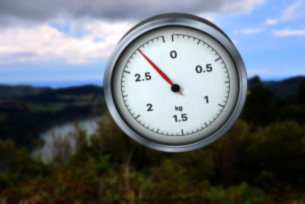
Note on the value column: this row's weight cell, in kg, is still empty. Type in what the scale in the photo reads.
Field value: 2.75 kg
